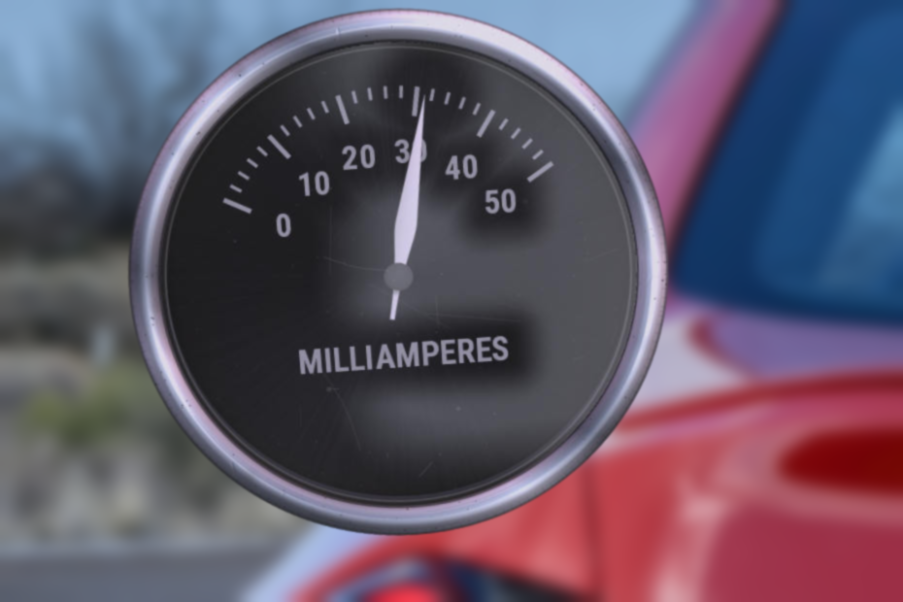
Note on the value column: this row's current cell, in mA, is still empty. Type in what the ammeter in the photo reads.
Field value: 31 mA
